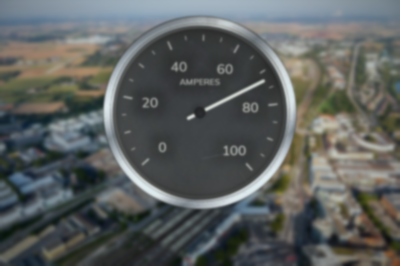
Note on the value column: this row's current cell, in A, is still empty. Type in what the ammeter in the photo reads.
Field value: 72.5 A
